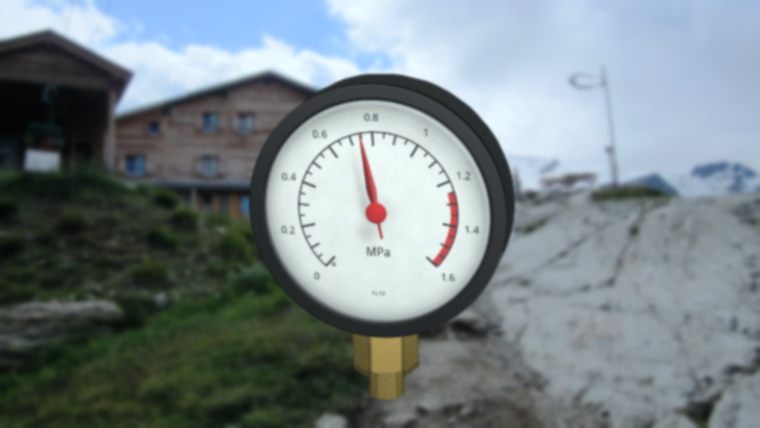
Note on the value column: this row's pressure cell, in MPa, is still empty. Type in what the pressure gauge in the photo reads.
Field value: 0.75 MPa
